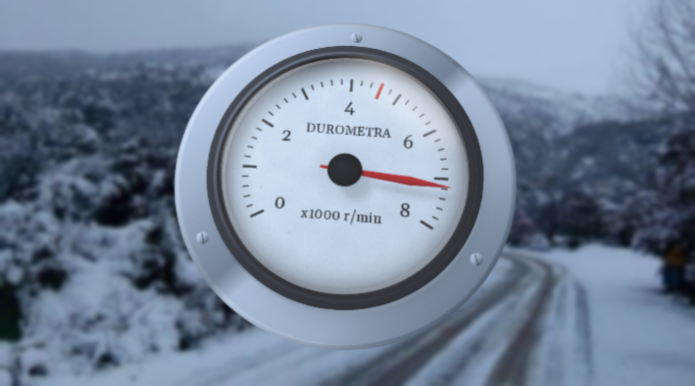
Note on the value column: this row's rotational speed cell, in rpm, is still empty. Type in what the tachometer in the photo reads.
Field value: 7200 rpm
